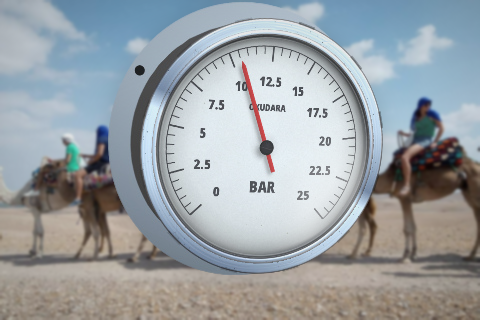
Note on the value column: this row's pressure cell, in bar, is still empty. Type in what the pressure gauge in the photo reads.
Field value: 10.5 bar
